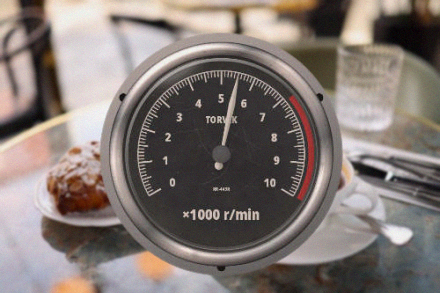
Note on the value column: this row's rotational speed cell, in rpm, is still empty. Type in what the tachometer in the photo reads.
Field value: 5500 rpm
